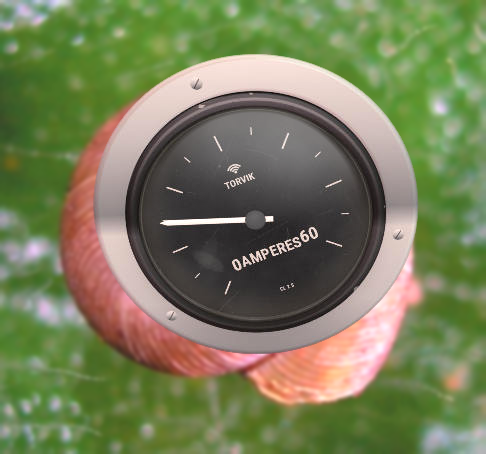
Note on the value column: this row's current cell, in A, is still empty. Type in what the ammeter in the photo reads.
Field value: 15 A
